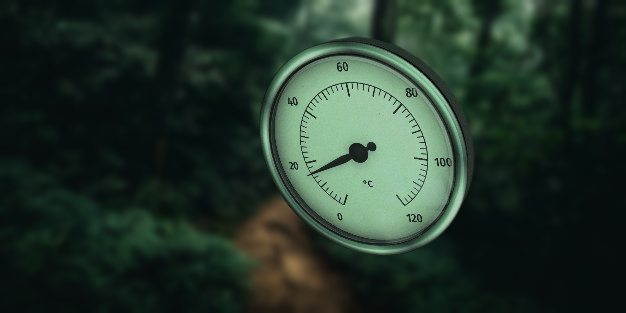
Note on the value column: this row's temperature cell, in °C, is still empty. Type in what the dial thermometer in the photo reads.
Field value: 16 °C
